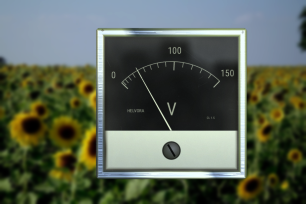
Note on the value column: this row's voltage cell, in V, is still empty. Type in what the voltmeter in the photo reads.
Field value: 50 V
